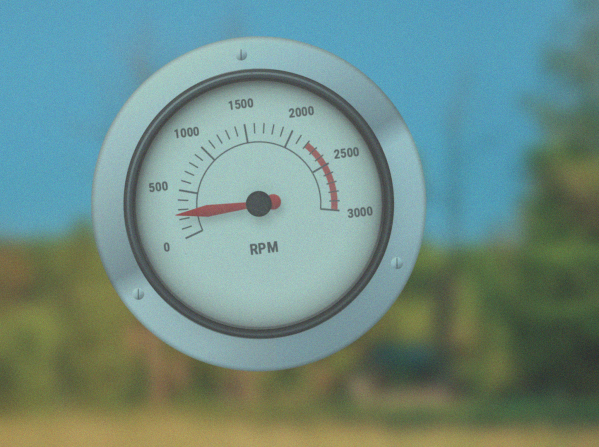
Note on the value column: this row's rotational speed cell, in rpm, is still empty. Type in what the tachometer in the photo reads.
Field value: 250 rpm
